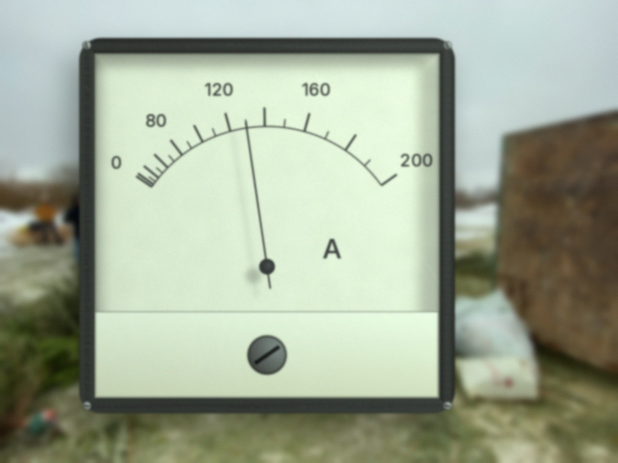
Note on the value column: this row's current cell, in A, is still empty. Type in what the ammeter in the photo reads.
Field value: 130 A
